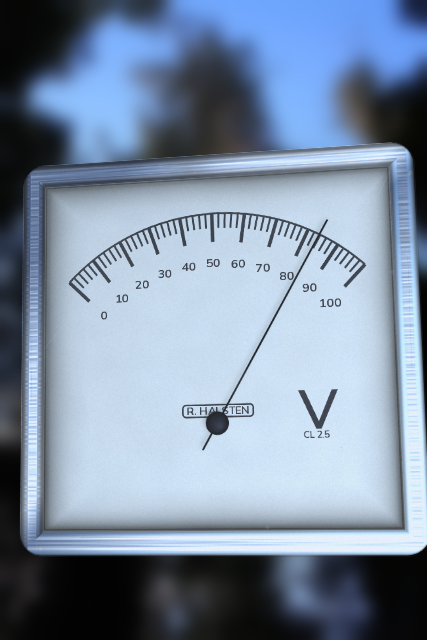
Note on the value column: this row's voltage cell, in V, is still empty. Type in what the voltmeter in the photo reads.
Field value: 84 V
